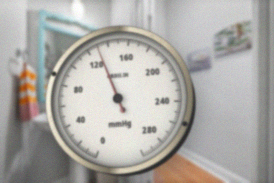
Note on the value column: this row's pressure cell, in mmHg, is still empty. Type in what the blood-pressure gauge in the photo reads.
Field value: 130 mmHg
